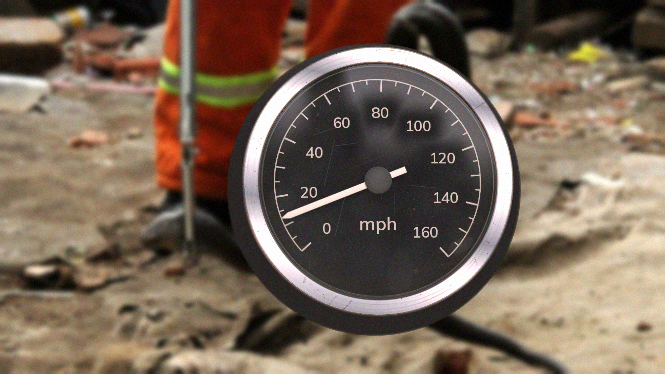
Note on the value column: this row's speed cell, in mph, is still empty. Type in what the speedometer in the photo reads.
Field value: 12.5 mph
